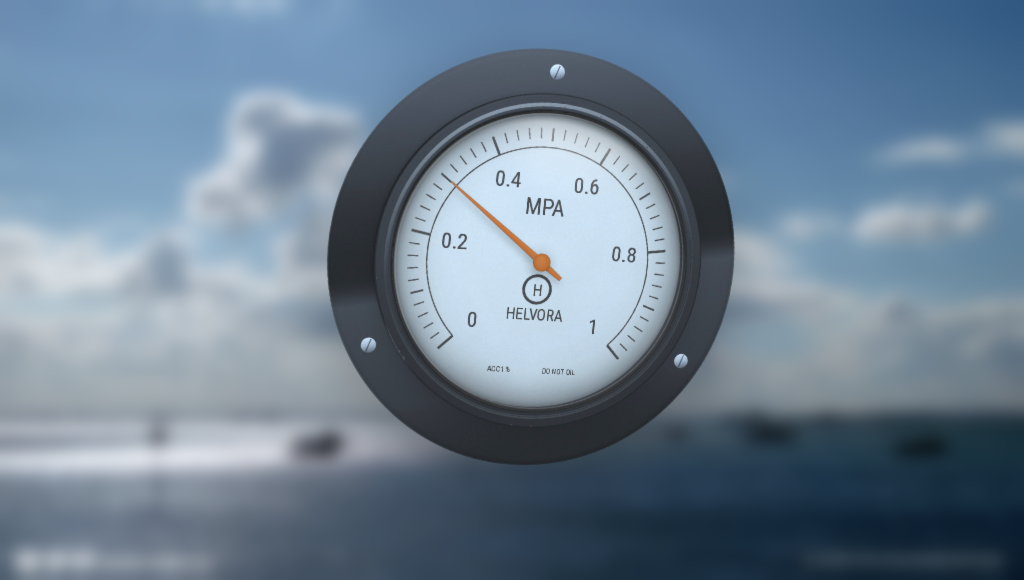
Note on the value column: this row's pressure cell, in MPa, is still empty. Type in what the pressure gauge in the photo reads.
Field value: 0.3 MPa
